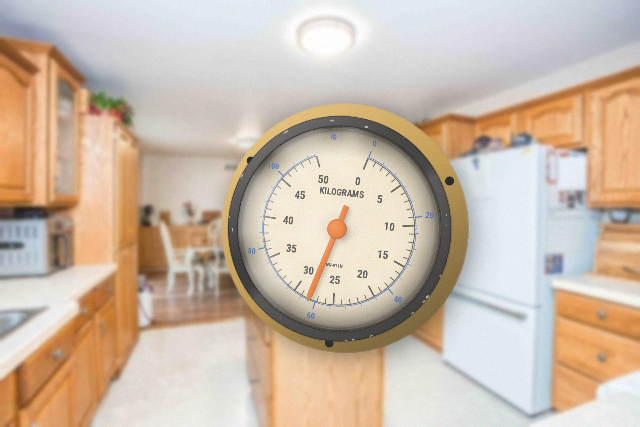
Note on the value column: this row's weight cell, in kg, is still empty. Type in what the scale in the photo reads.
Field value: 28 kg
